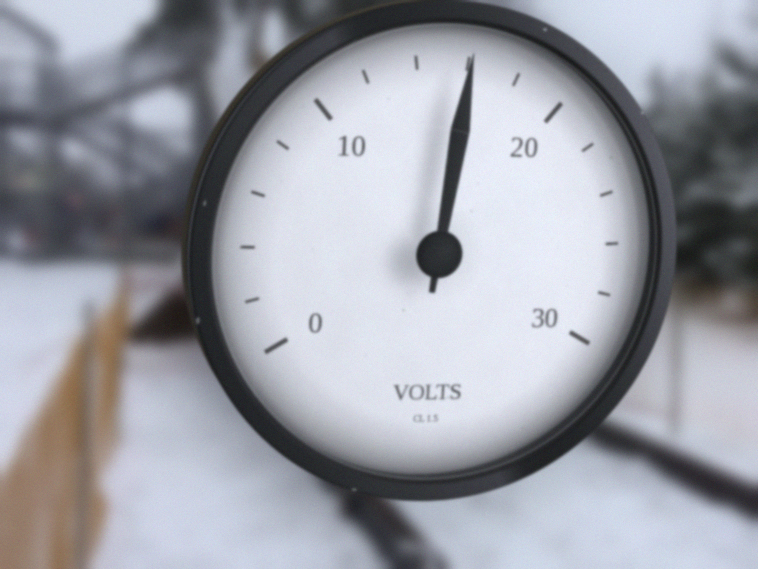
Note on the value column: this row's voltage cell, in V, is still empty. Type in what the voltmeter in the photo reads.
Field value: 16 V
